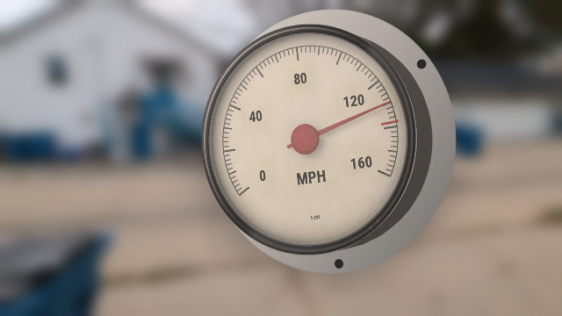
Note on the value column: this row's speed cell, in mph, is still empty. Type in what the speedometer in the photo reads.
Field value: 130 mph
